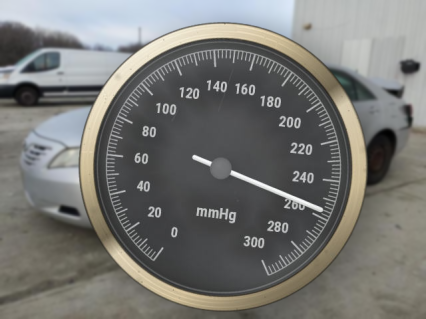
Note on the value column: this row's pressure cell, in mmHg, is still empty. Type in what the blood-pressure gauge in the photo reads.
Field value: 256 mmHg
